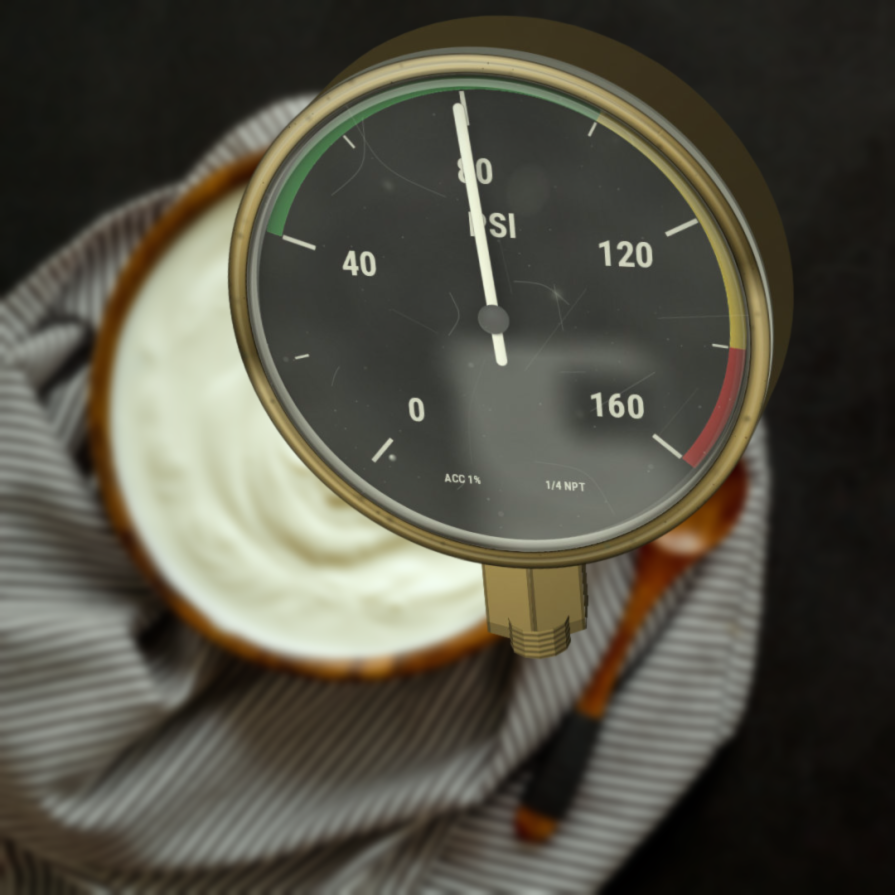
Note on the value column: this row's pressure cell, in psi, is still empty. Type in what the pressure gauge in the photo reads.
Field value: 80 psi
